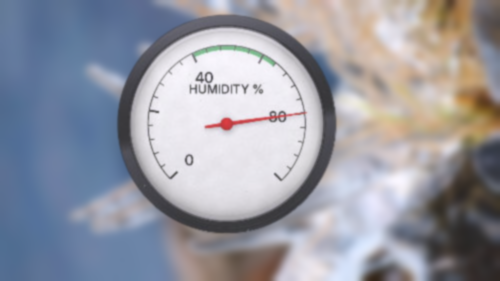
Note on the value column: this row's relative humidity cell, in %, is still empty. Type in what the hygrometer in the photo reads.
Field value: 80 %
